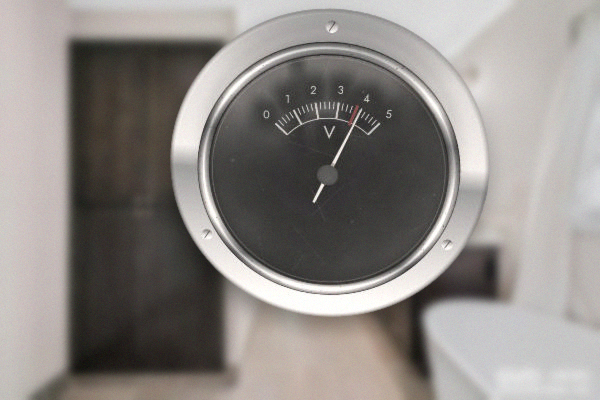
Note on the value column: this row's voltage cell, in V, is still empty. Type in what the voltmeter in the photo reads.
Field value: 4 V
